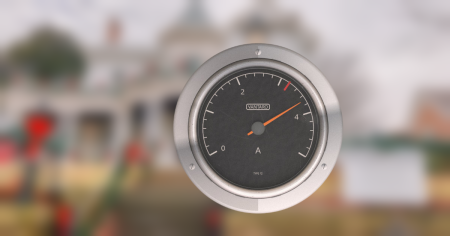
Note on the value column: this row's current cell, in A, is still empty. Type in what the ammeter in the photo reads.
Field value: 3.7 A
